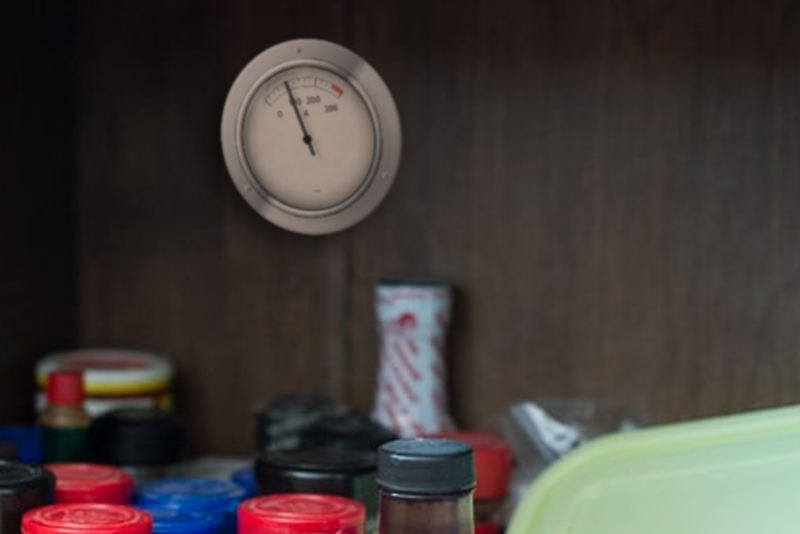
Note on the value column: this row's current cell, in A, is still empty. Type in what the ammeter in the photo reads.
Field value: 100 A
